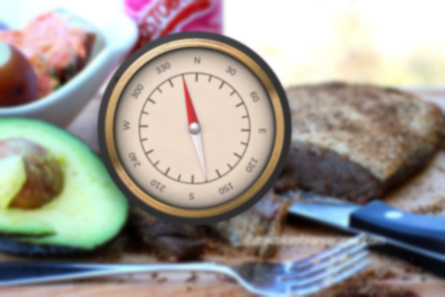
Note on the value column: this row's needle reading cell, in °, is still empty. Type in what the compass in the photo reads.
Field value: 345 °
